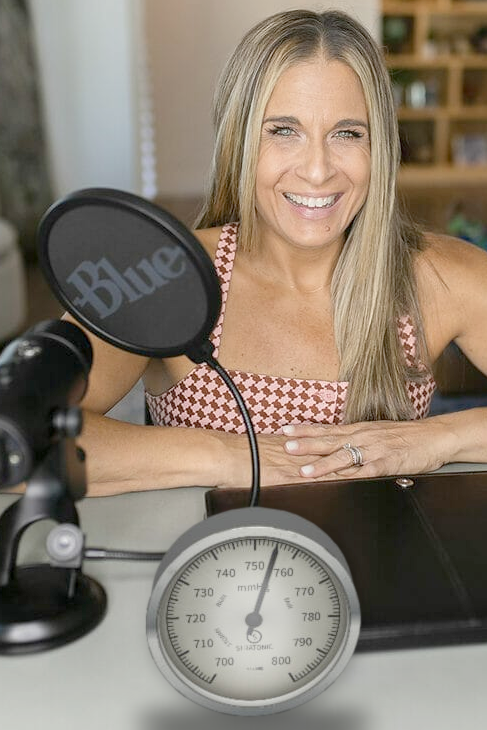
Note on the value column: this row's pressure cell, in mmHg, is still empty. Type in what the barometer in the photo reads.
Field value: 755 mmHg
